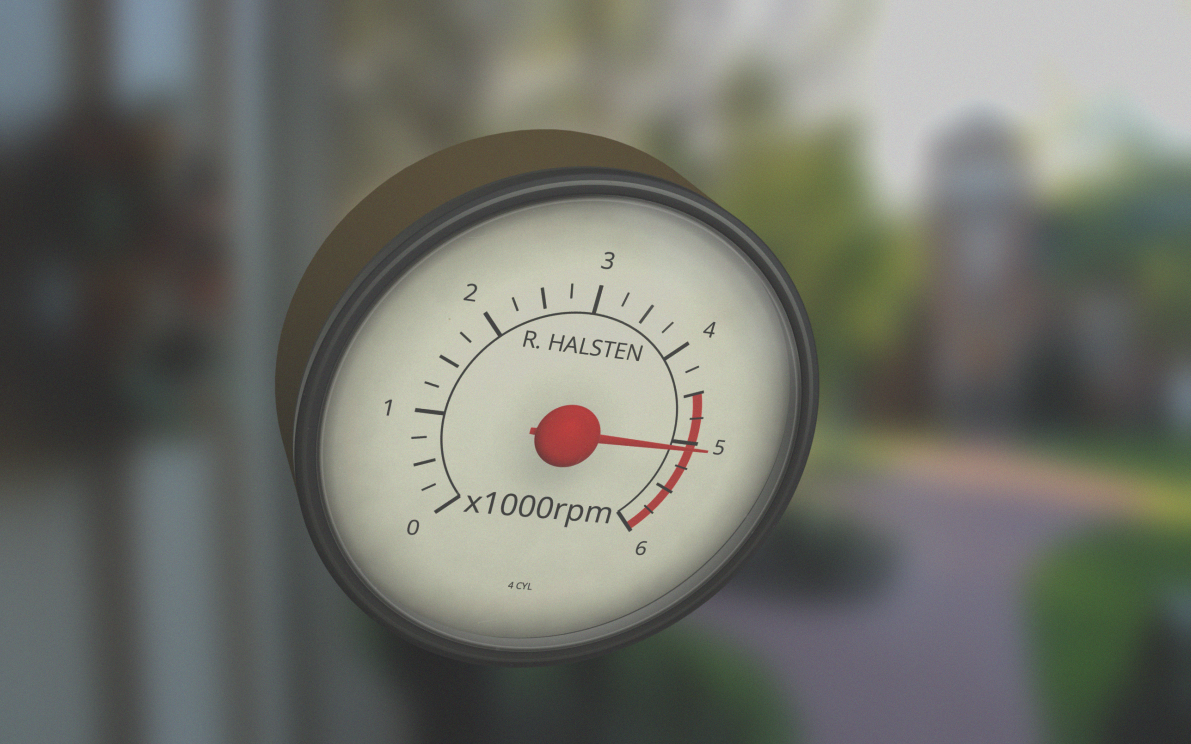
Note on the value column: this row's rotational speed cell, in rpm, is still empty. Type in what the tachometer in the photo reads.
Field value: 5000 rpm
